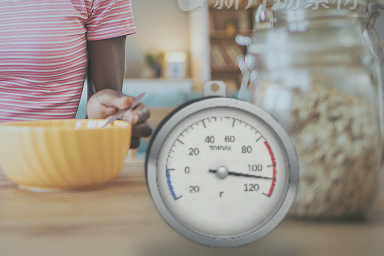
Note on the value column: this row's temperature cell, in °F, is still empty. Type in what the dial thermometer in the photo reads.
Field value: 108 °F
